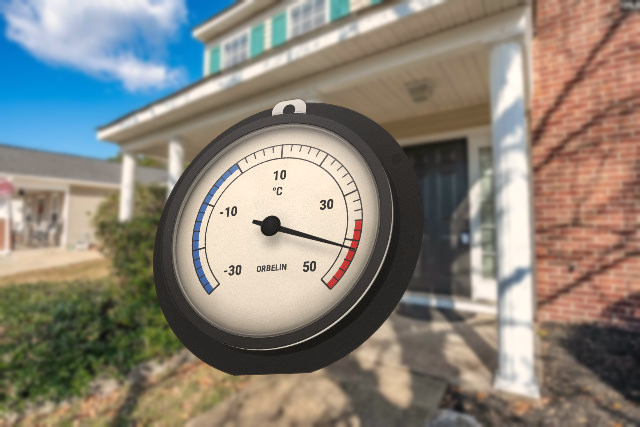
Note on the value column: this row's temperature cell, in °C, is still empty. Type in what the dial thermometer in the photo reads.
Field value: 42 °C
